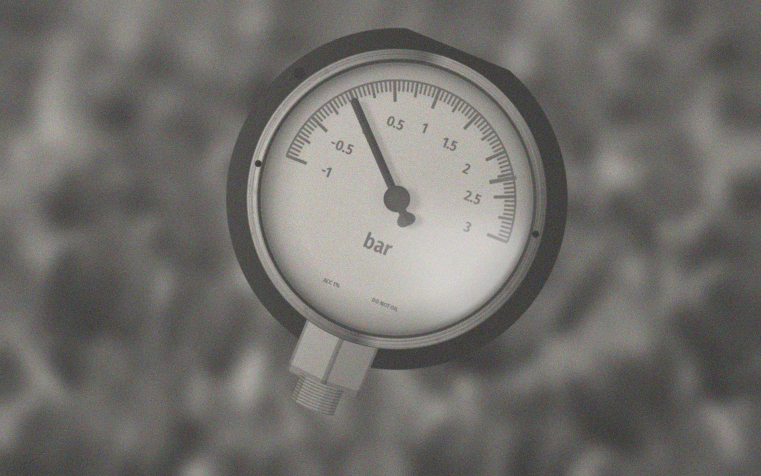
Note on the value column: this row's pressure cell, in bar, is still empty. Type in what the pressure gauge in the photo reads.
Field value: 0 bar
